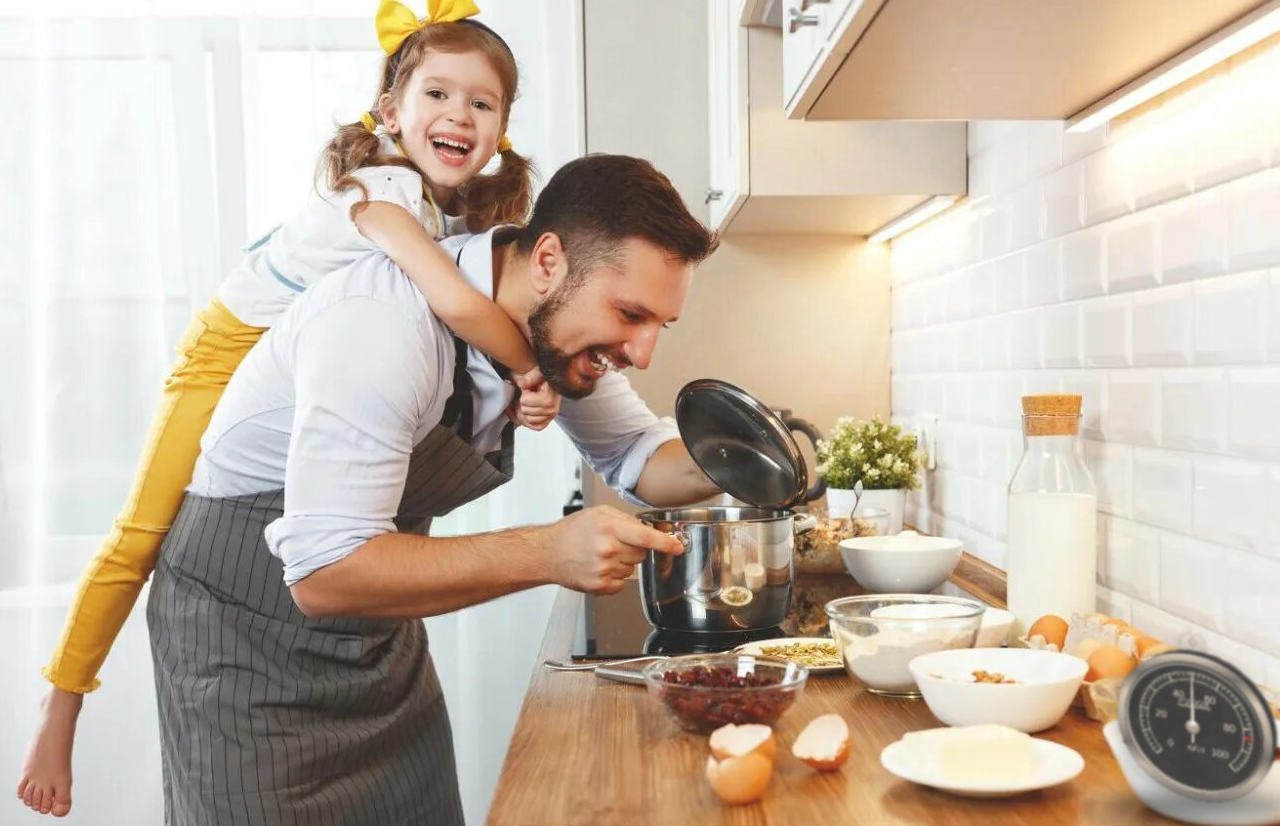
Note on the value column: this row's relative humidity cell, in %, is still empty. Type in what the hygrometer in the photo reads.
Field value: 50 %
